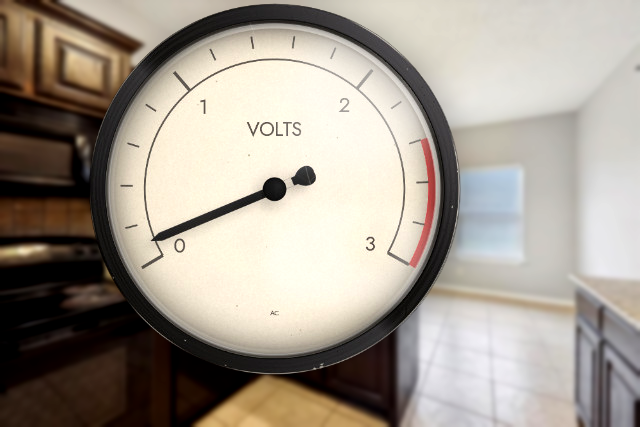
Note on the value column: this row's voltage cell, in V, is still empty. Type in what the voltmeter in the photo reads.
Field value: 0.1 V
